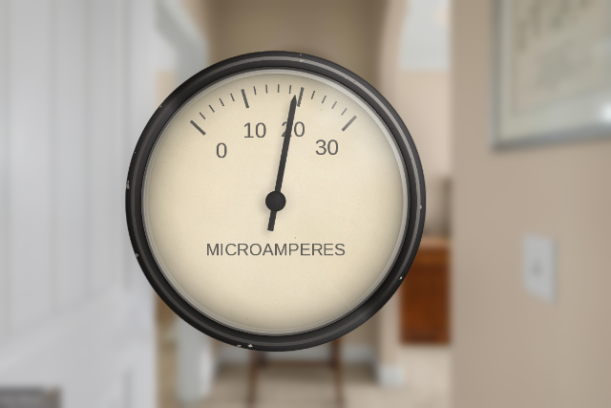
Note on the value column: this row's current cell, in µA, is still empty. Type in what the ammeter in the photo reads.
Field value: 19 µA
